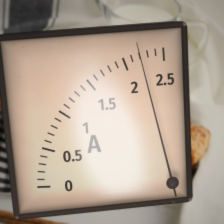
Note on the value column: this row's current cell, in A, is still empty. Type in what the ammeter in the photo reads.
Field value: 2.2 A
